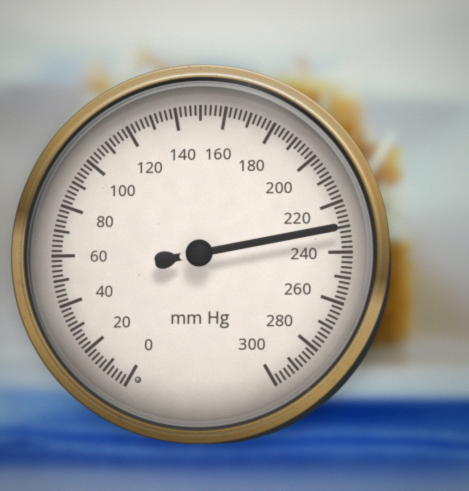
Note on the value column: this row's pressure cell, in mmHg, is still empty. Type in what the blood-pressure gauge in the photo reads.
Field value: 230 mmHg
